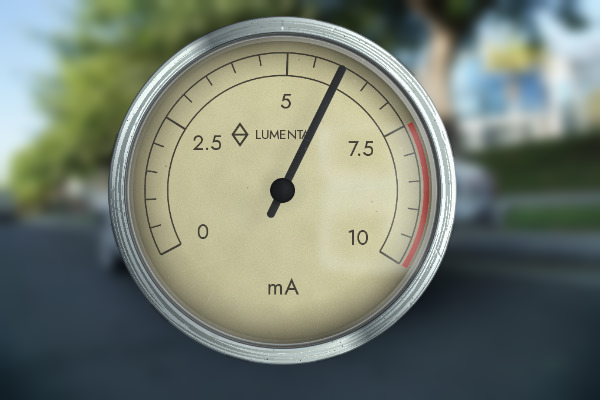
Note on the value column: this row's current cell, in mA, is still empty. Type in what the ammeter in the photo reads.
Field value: 6 mA
